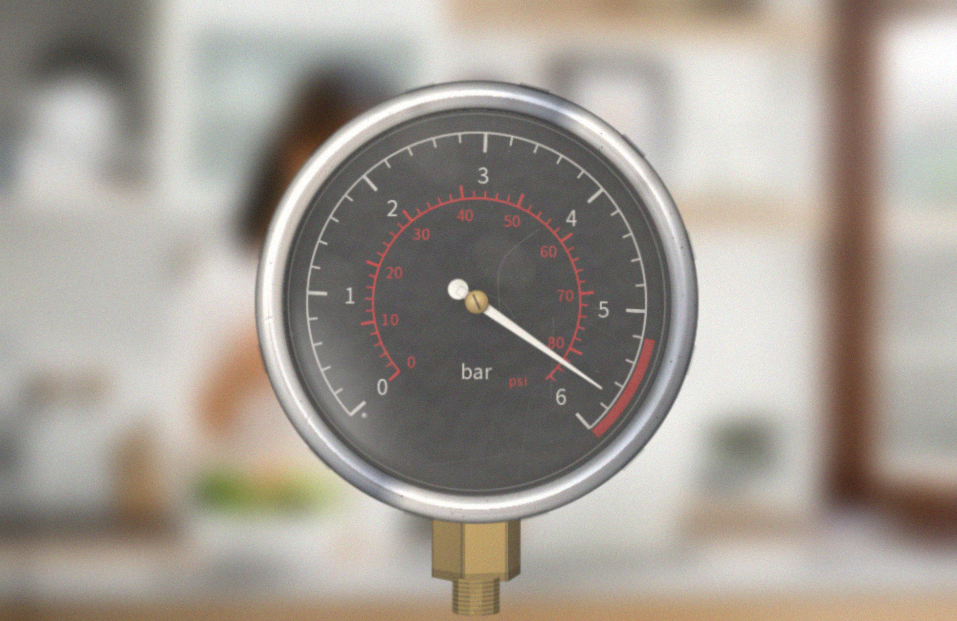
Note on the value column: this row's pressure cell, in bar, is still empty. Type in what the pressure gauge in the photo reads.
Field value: 5.7 bar
